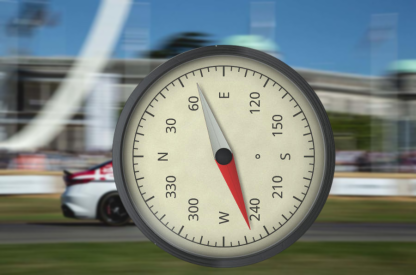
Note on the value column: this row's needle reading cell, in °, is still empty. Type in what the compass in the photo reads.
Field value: 250 °
